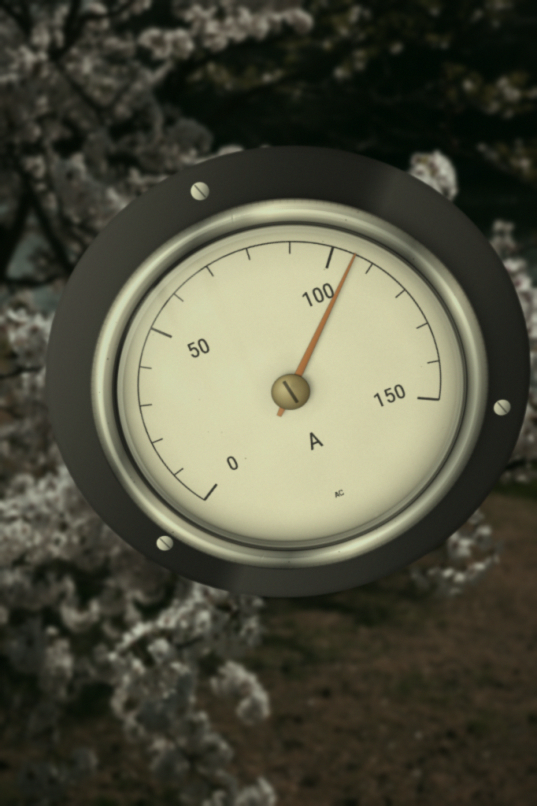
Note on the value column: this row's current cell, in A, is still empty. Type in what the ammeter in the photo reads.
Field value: 105 A
